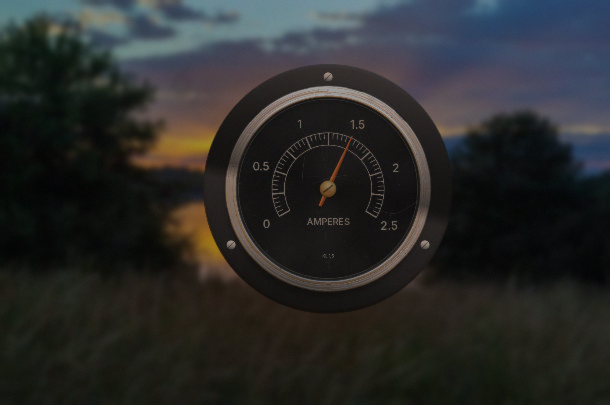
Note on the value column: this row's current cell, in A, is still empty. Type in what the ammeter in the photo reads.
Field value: 1.5 A
